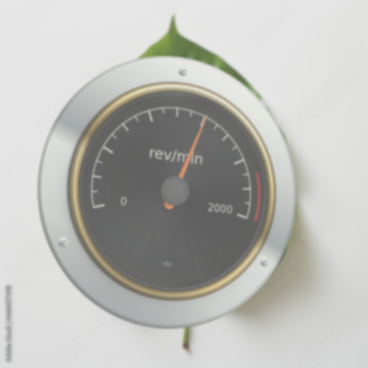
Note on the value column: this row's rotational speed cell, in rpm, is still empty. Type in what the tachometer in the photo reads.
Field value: 1200 rpm
